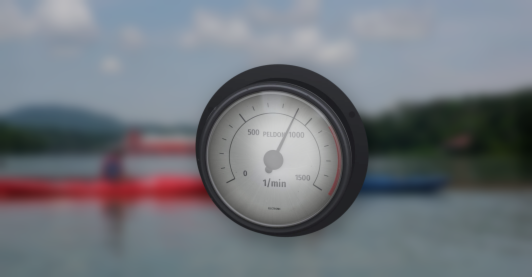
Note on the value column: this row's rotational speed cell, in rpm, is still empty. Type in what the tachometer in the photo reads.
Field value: 900 rpm
